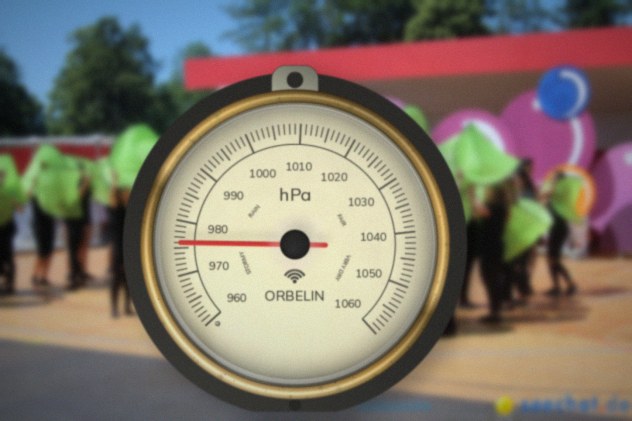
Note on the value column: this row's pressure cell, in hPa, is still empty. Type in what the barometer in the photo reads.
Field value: 976 hPa
